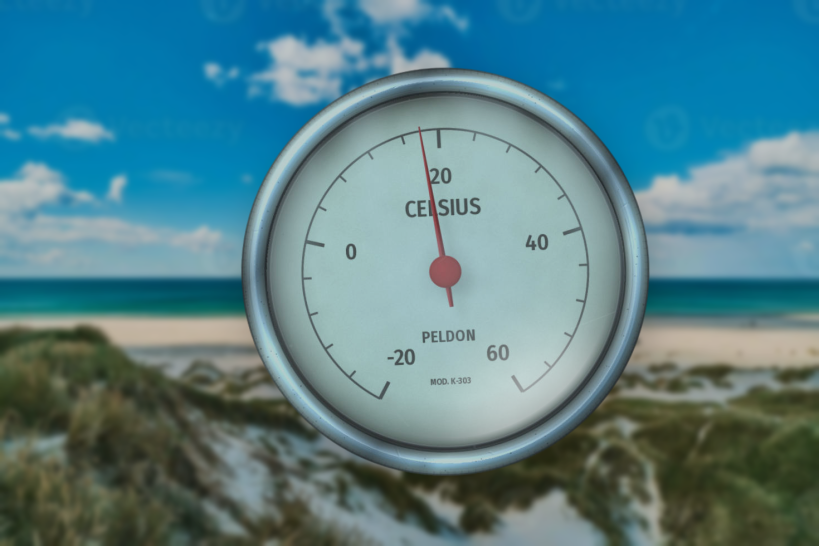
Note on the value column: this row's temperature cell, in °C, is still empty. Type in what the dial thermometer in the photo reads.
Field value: 18 °C
